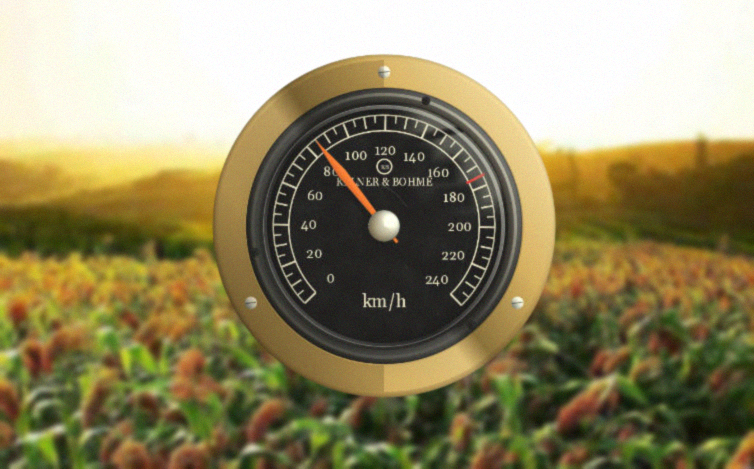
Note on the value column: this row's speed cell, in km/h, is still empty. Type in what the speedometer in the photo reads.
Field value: 85 km/h
